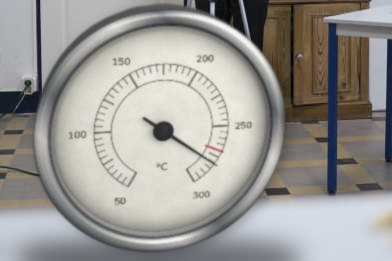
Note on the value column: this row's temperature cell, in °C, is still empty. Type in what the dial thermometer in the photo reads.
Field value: 280 °C
